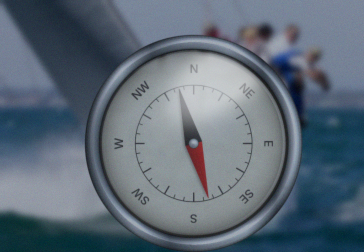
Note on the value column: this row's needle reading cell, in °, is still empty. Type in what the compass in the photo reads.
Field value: 165 °
